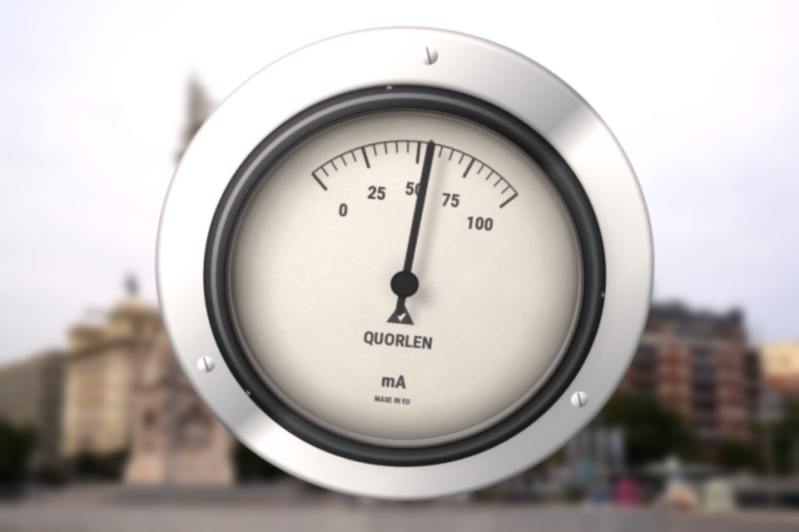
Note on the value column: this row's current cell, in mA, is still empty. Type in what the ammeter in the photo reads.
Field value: 55 mA
